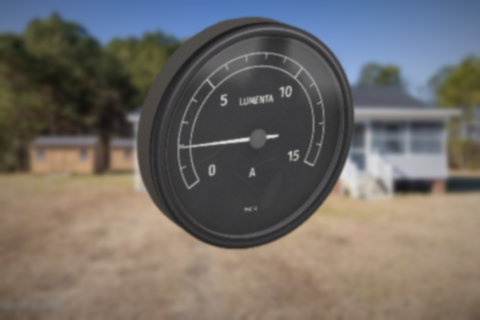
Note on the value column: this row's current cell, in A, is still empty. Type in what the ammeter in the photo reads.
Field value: 2 A
